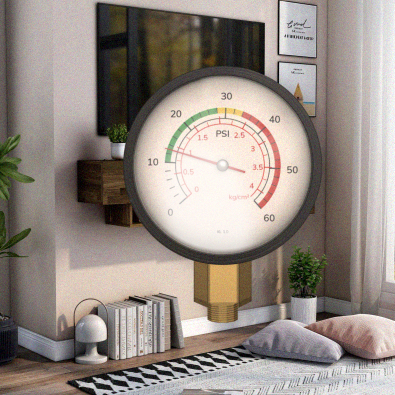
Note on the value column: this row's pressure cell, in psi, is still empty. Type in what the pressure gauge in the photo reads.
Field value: 13 psi
